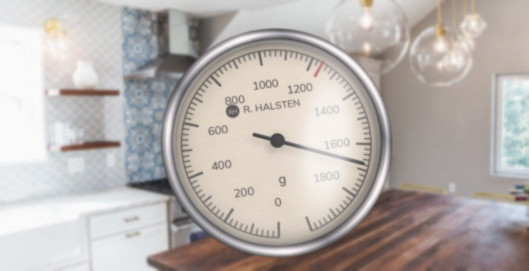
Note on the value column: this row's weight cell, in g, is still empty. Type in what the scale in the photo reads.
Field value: 1680 g
